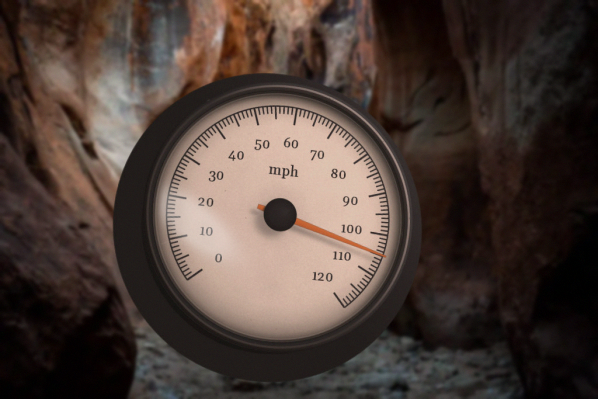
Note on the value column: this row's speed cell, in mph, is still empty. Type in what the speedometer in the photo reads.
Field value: 105 mph
